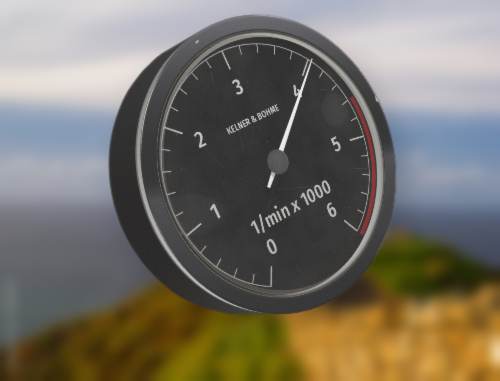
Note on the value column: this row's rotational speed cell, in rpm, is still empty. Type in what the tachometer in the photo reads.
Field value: 4000 rpm
